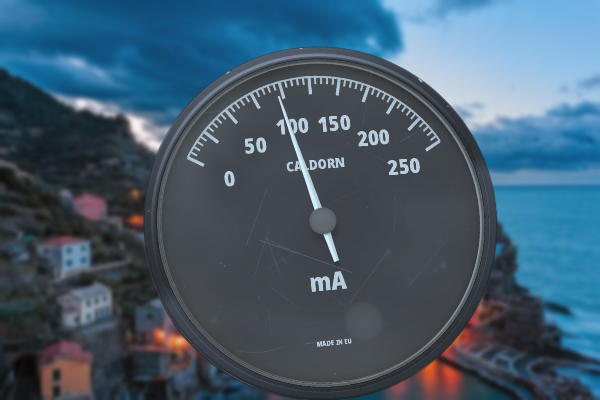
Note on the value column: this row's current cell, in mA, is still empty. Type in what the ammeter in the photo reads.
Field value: 95 mA
